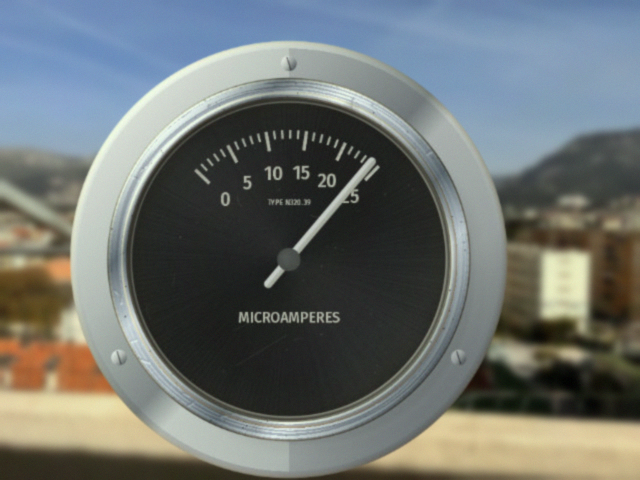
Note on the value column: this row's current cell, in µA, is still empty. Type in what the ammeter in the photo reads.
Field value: 24 µA
